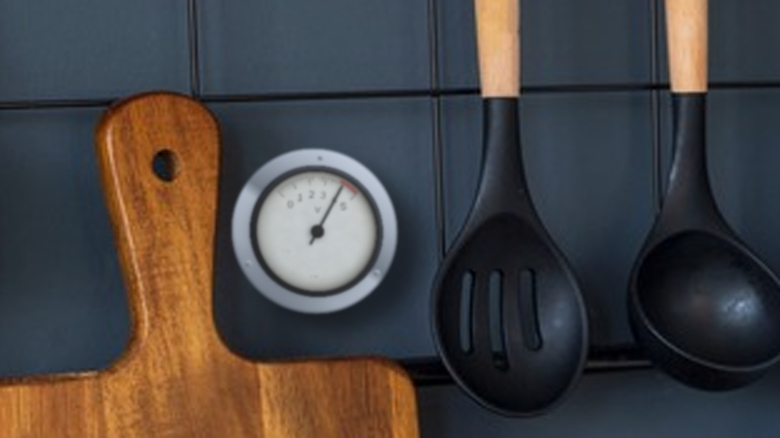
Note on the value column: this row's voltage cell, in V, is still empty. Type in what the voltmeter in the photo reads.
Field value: 4 V
